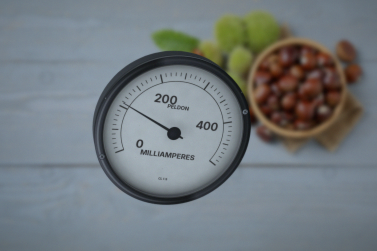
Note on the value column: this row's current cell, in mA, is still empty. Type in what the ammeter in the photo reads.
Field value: 110 mA
